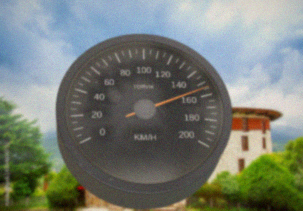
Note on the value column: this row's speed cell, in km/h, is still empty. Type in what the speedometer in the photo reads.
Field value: 155 km/h
